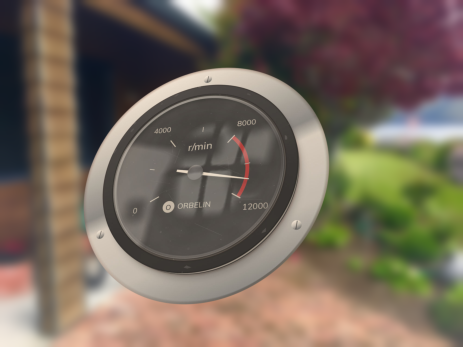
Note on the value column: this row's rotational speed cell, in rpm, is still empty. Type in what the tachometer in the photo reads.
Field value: 11000 rpm
